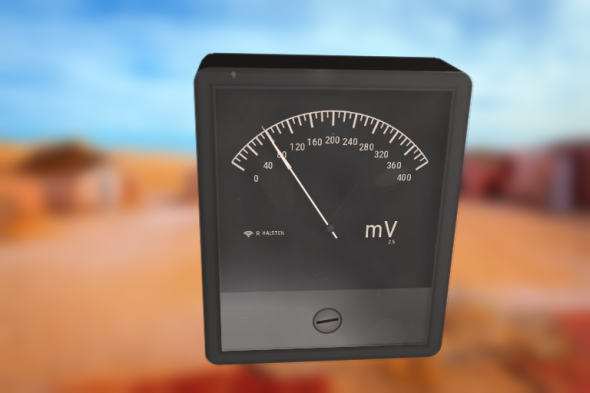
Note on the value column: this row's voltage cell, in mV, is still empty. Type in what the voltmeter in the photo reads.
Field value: 80 mV
